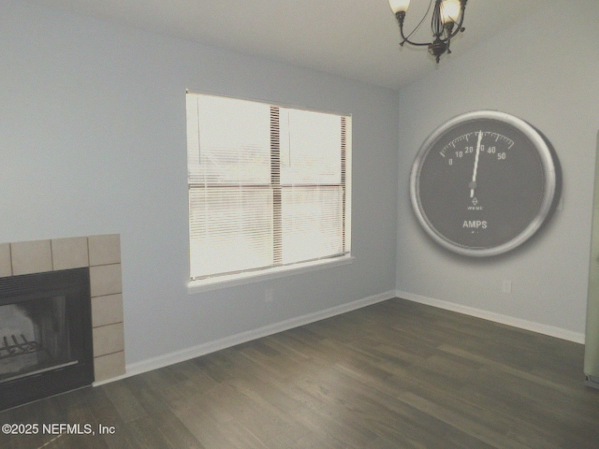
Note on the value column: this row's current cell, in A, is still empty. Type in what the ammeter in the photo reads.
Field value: 30 A
